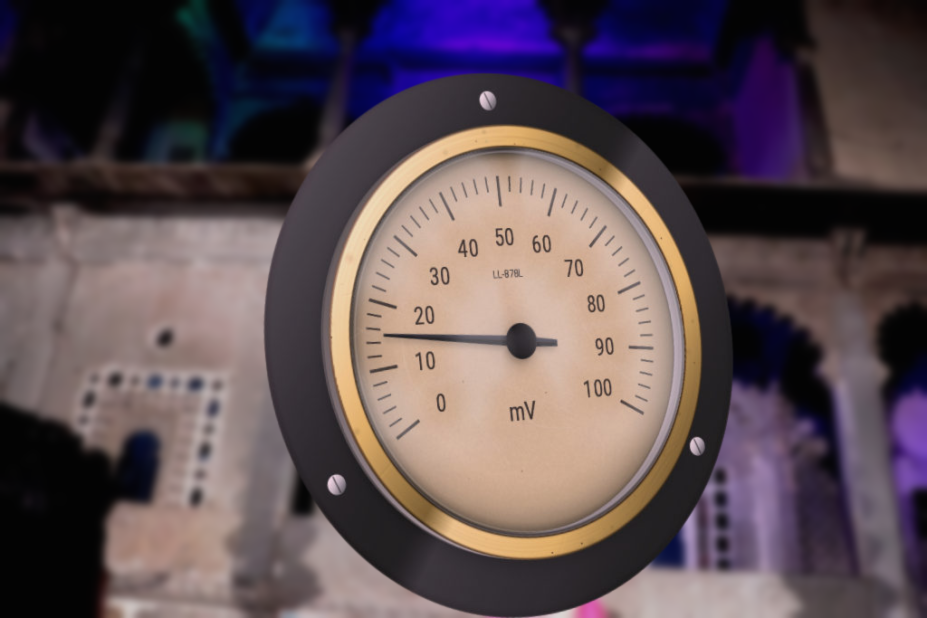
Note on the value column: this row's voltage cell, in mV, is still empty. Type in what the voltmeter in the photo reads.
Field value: 15 mV
